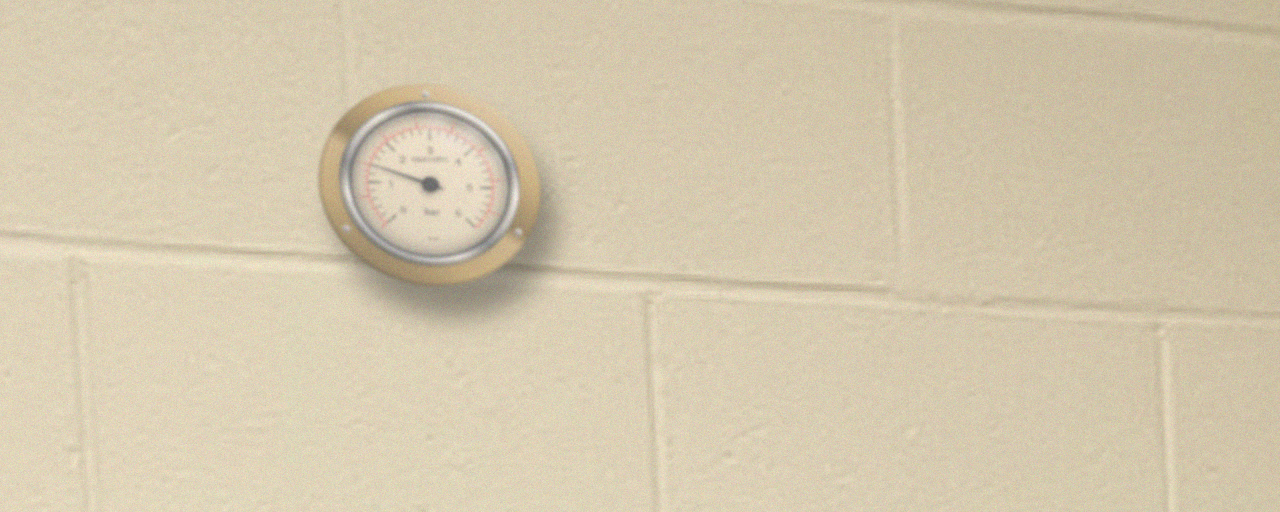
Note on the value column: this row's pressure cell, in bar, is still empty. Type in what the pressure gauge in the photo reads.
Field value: 1.4 bar
